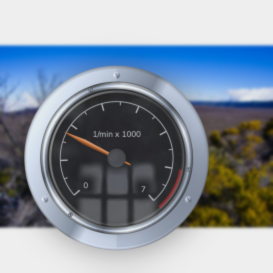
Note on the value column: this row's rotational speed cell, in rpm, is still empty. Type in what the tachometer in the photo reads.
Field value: 1750 rpm
